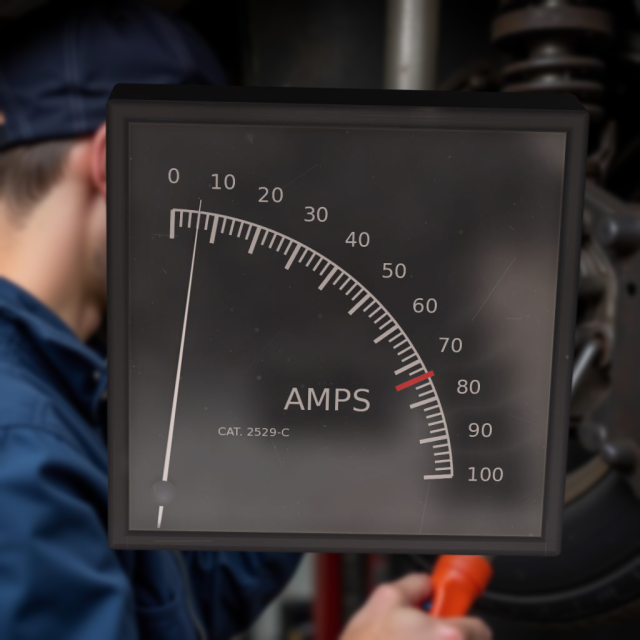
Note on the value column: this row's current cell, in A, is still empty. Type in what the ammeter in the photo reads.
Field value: 6 A
